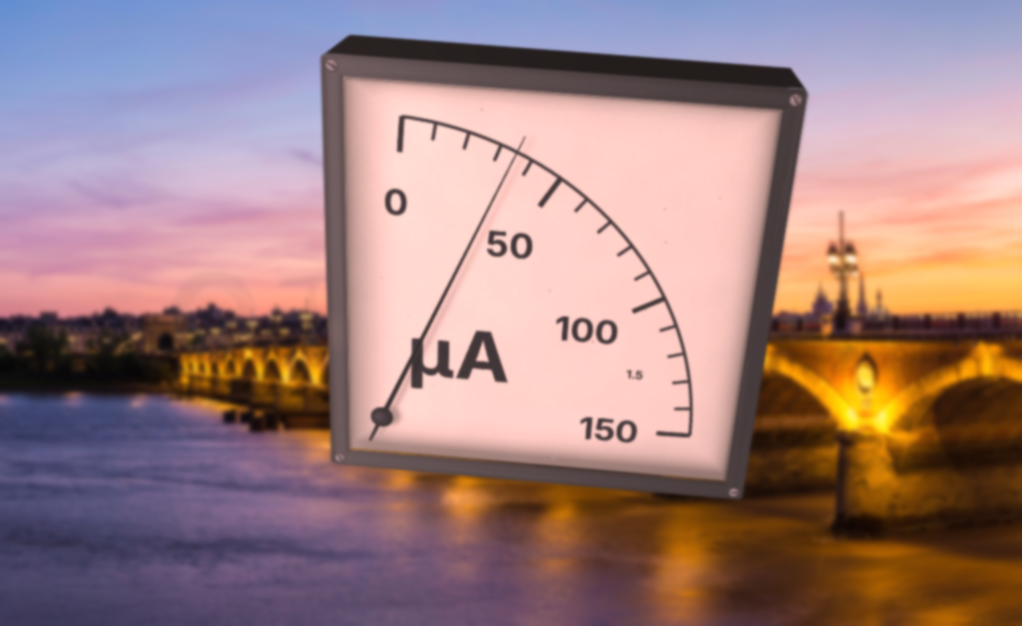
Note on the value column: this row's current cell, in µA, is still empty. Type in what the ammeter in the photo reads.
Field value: 35 µA
